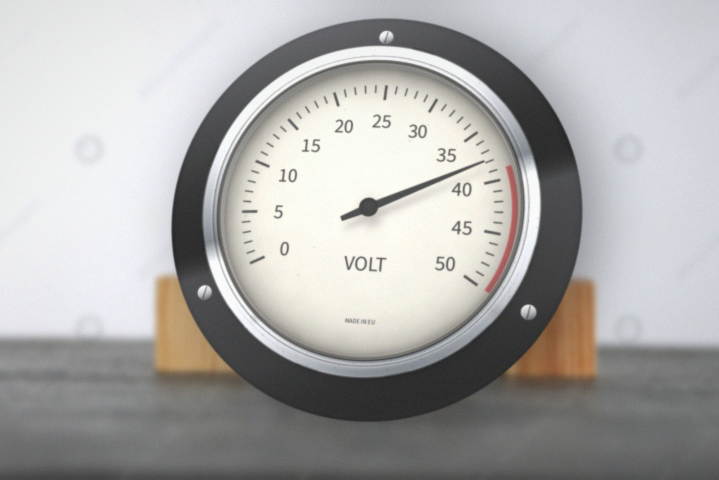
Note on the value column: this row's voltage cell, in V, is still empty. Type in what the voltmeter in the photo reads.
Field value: 38 V
